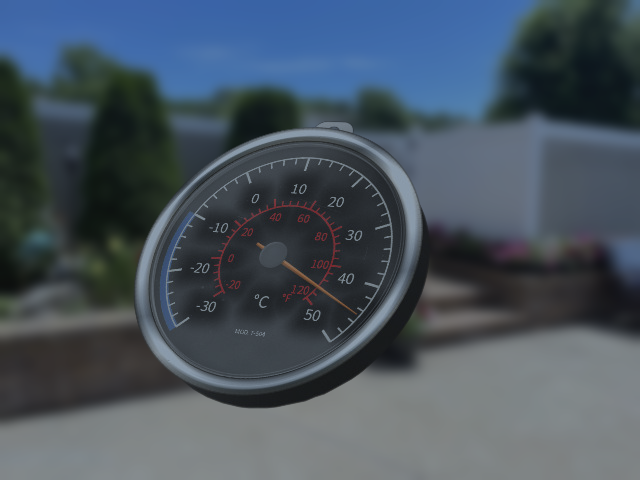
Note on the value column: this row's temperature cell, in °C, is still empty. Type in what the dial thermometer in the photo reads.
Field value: 45 °C
